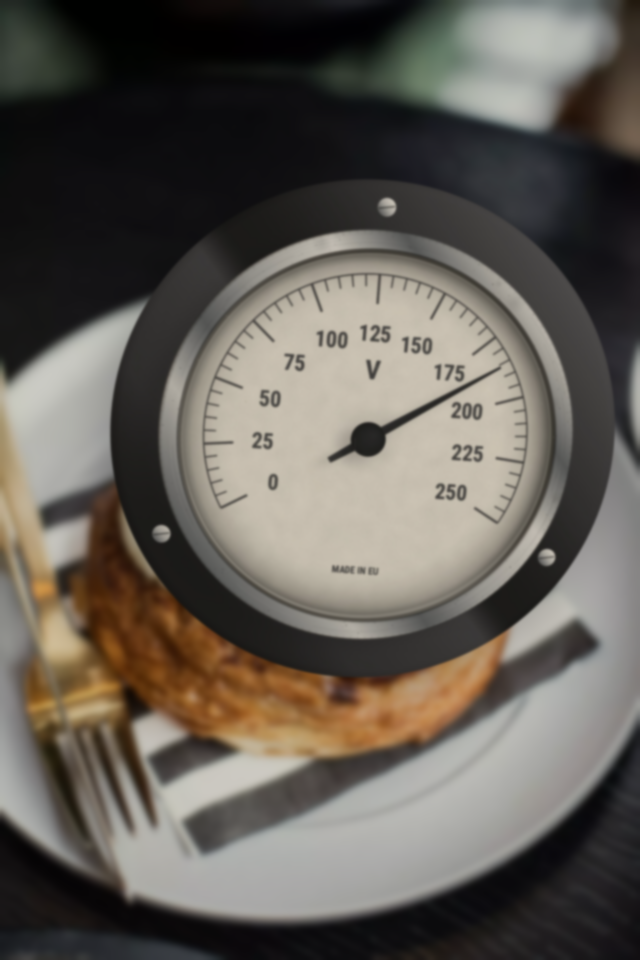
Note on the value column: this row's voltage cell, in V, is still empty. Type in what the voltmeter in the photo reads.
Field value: 185 V
